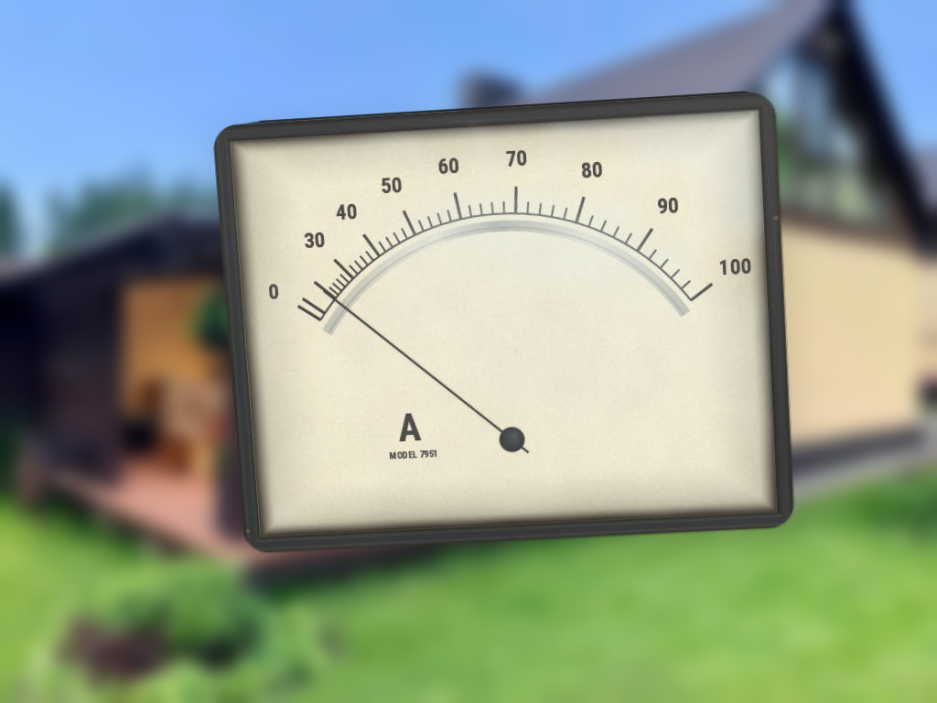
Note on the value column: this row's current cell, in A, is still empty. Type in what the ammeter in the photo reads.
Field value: 20 A
